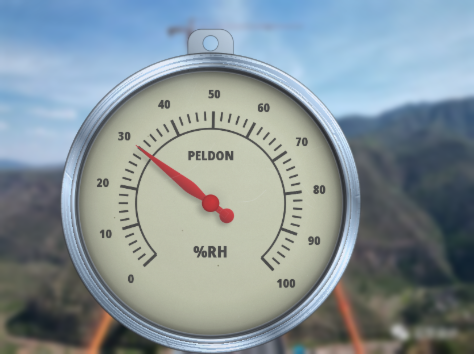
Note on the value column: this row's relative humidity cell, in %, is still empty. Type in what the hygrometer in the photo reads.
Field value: 30 %
